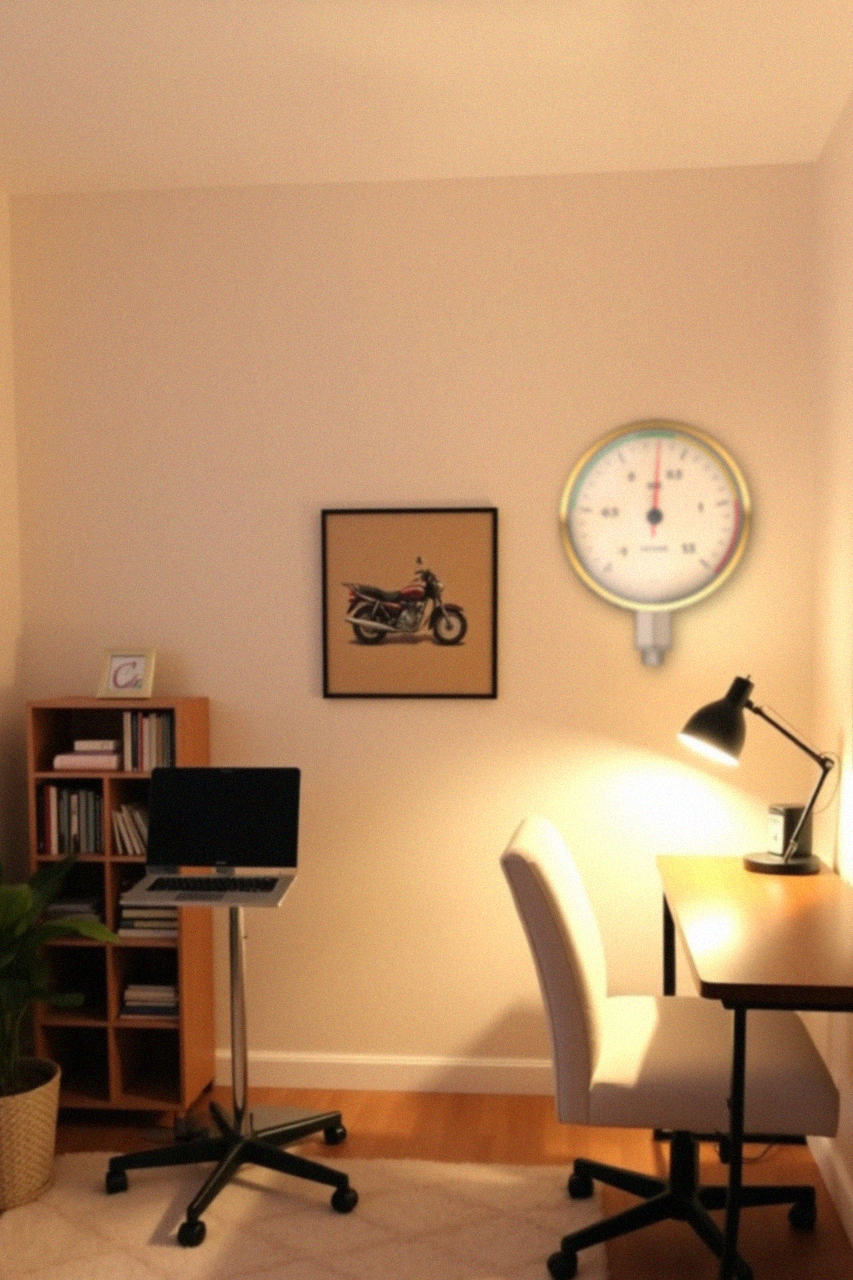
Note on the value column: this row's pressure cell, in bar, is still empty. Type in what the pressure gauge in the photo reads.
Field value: 0.3 bar
